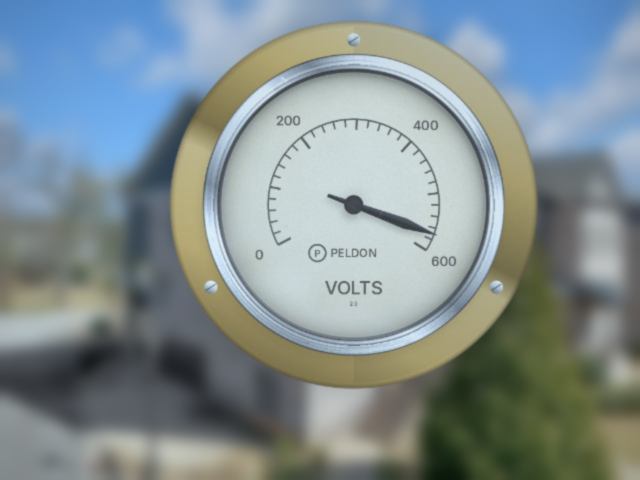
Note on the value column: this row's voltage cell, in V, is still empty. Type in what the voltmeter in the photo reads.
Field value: 570 V
